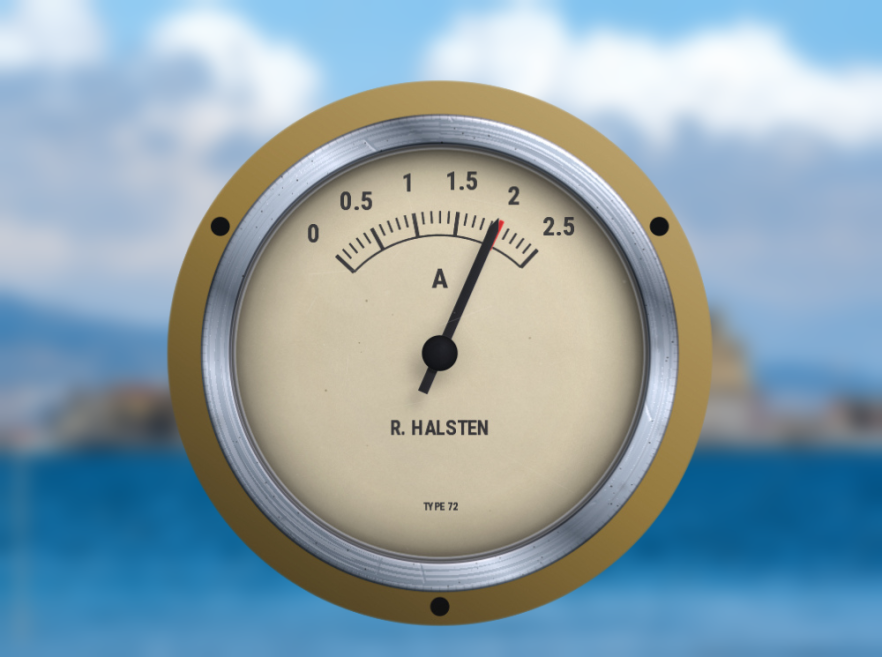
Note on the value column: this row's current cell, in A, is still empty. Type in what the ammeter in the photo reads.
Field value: 1.95 A
